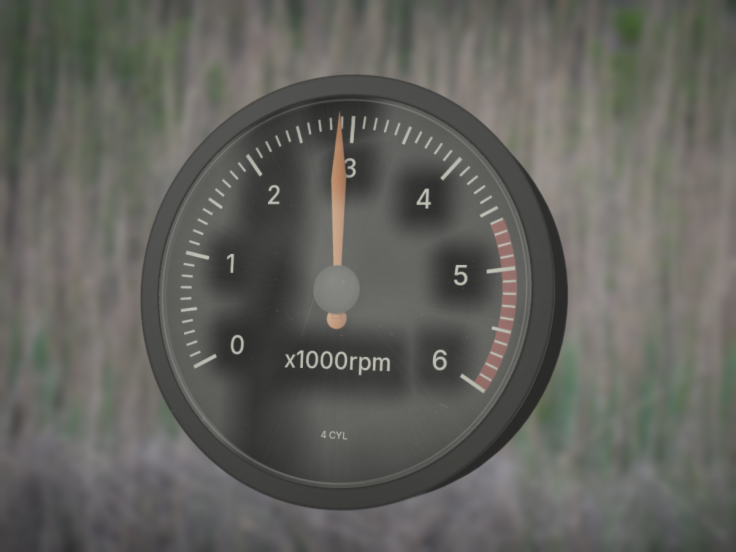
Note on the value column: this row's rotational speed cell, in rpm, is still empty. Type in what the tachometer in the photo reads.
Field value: 2900 rpm
